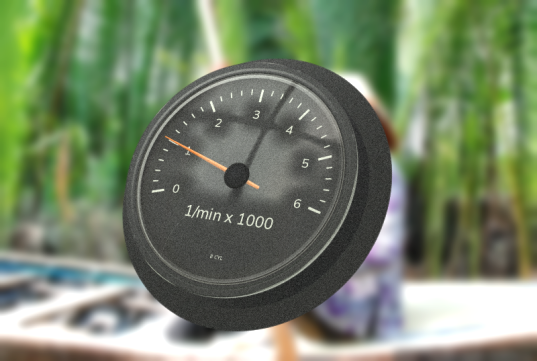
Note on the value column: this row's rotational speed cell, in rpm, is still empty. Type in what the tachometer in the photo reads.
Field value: 1000 rpm
